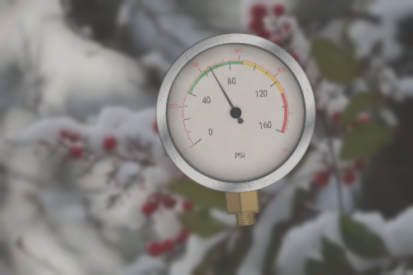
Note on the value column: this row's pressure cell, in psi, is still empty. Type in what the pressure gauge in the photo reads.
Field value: 65 psi
